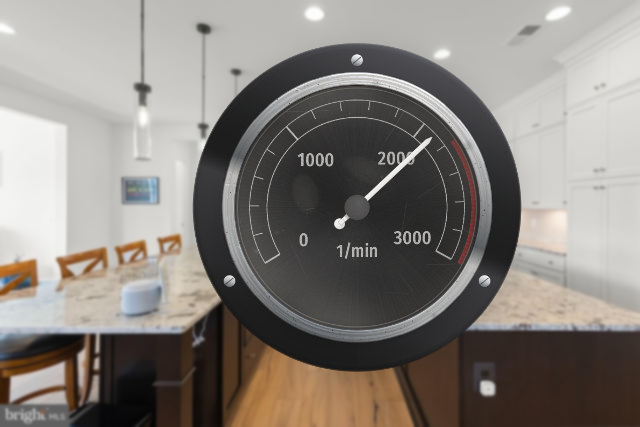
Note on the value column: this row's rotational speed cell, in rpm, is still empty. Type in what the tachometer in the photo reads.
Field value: 2100 rpm
